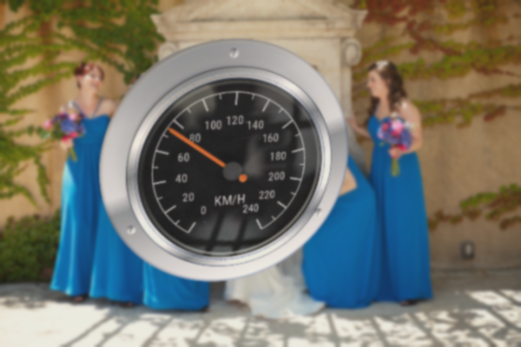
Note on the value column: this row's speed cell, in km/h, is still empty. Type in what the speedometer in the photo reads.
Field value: 75 km/h
